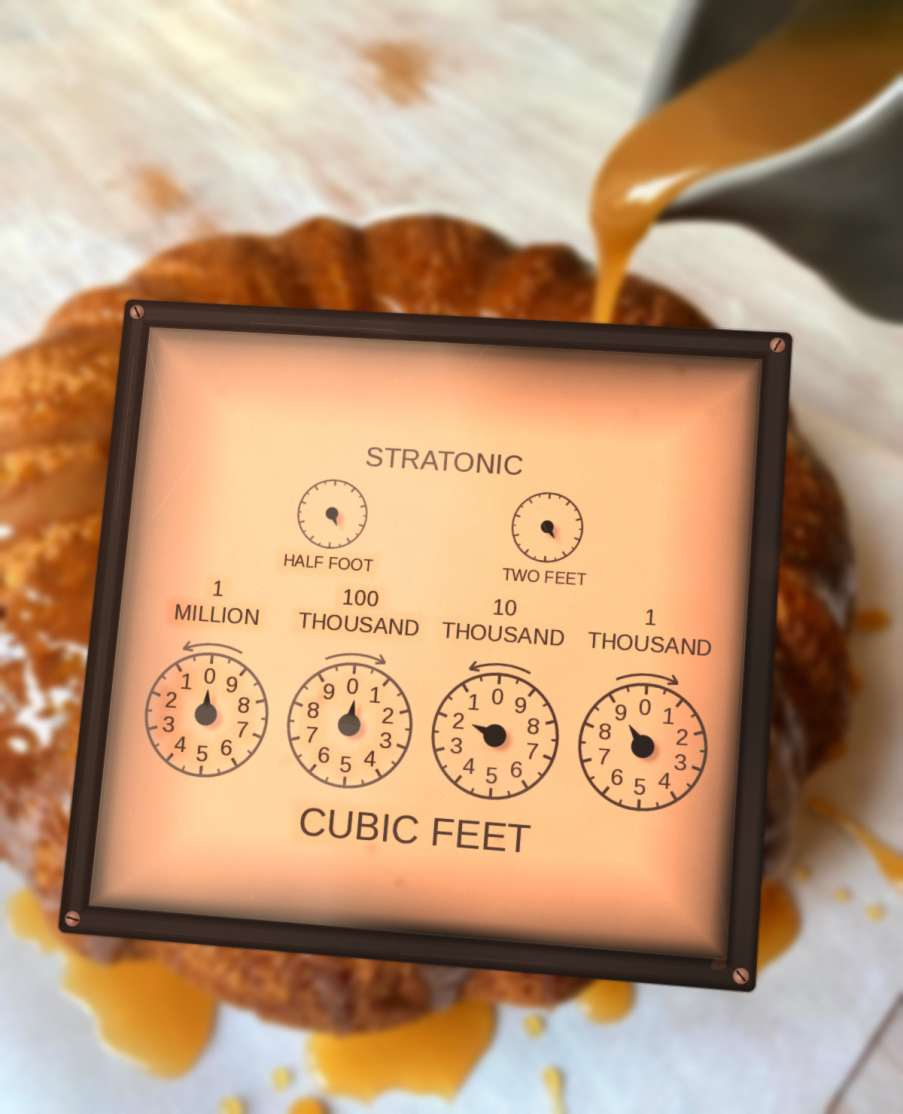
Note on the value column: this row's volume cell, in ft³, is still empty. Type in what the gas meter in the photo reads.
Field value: 1900 ft³
